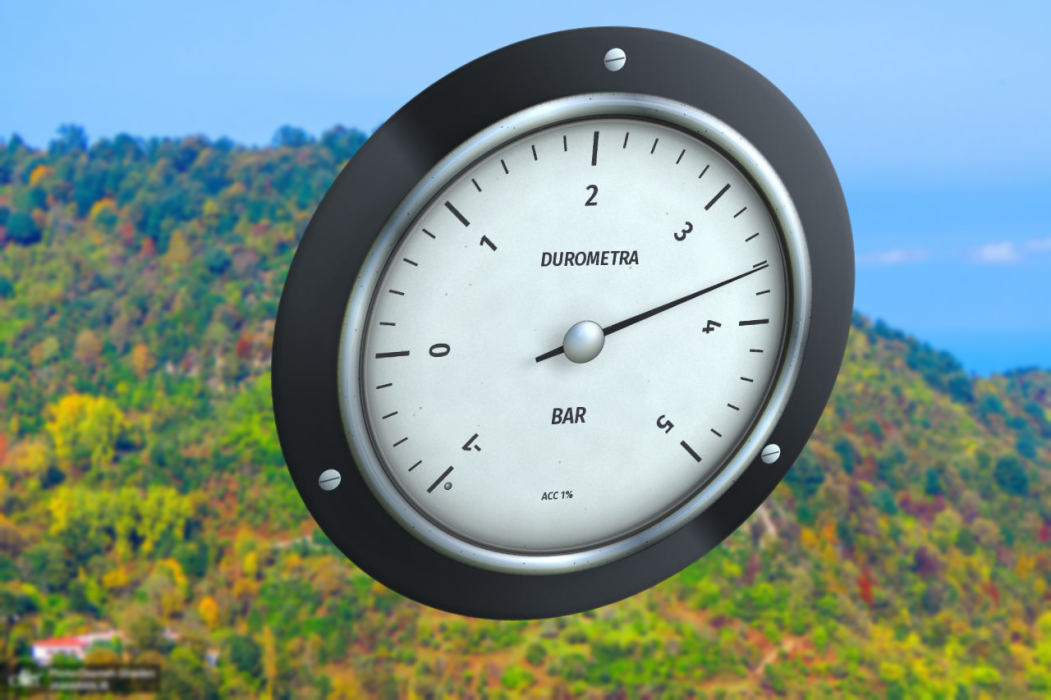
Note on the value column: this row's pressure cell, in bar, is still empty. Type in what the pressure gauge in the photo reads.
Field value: 3.6 bar
